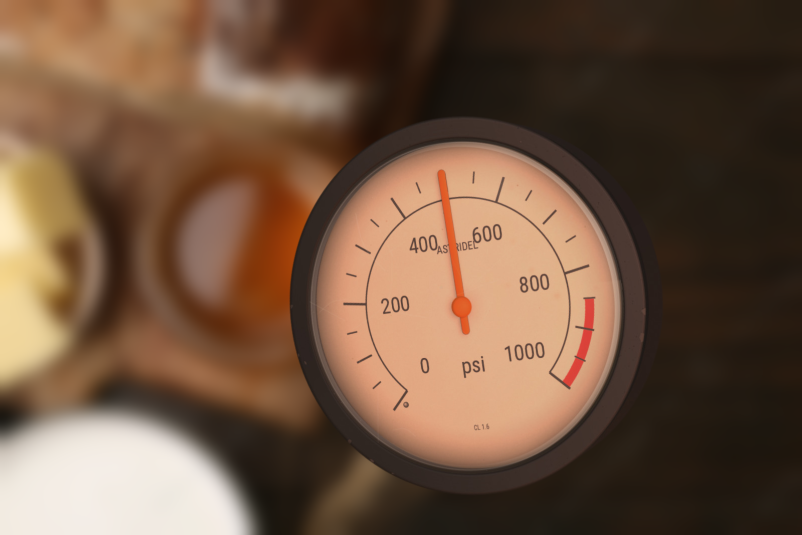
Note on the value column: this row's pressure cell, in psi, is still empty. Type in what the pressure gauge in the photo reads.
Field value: 500 psi
